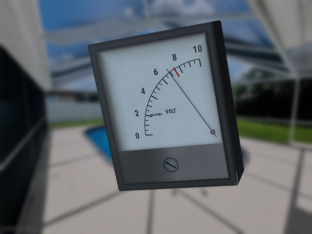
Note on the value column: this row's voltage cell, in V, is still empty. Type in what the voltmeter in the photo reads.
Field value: 7 V
